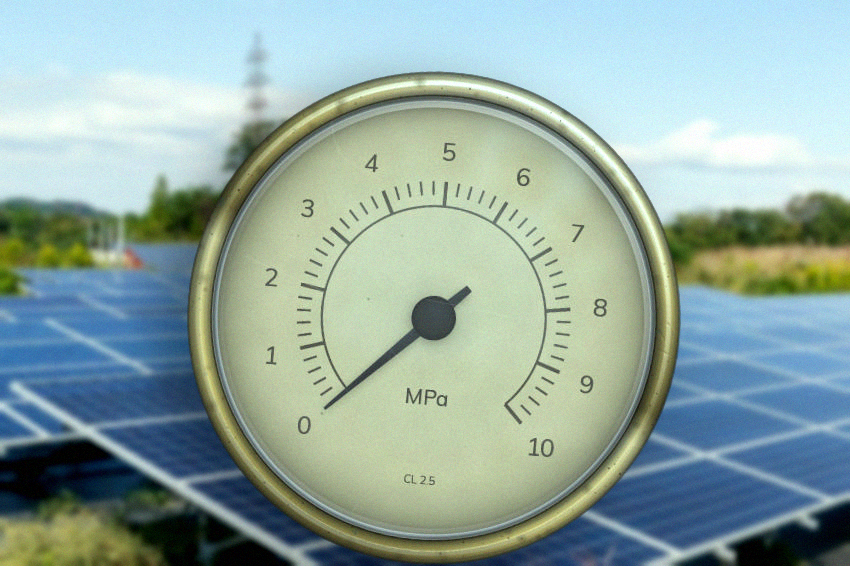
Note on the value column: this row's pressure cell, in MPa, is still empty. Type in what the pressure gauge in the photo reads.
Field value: 0 MPa
